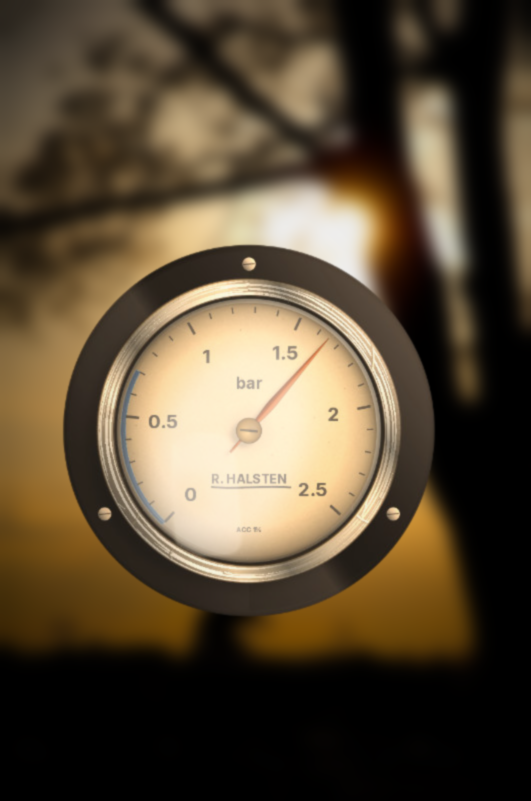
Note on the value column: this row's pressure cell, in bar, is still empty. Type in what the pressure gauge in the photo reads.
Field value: 1.65 bar
